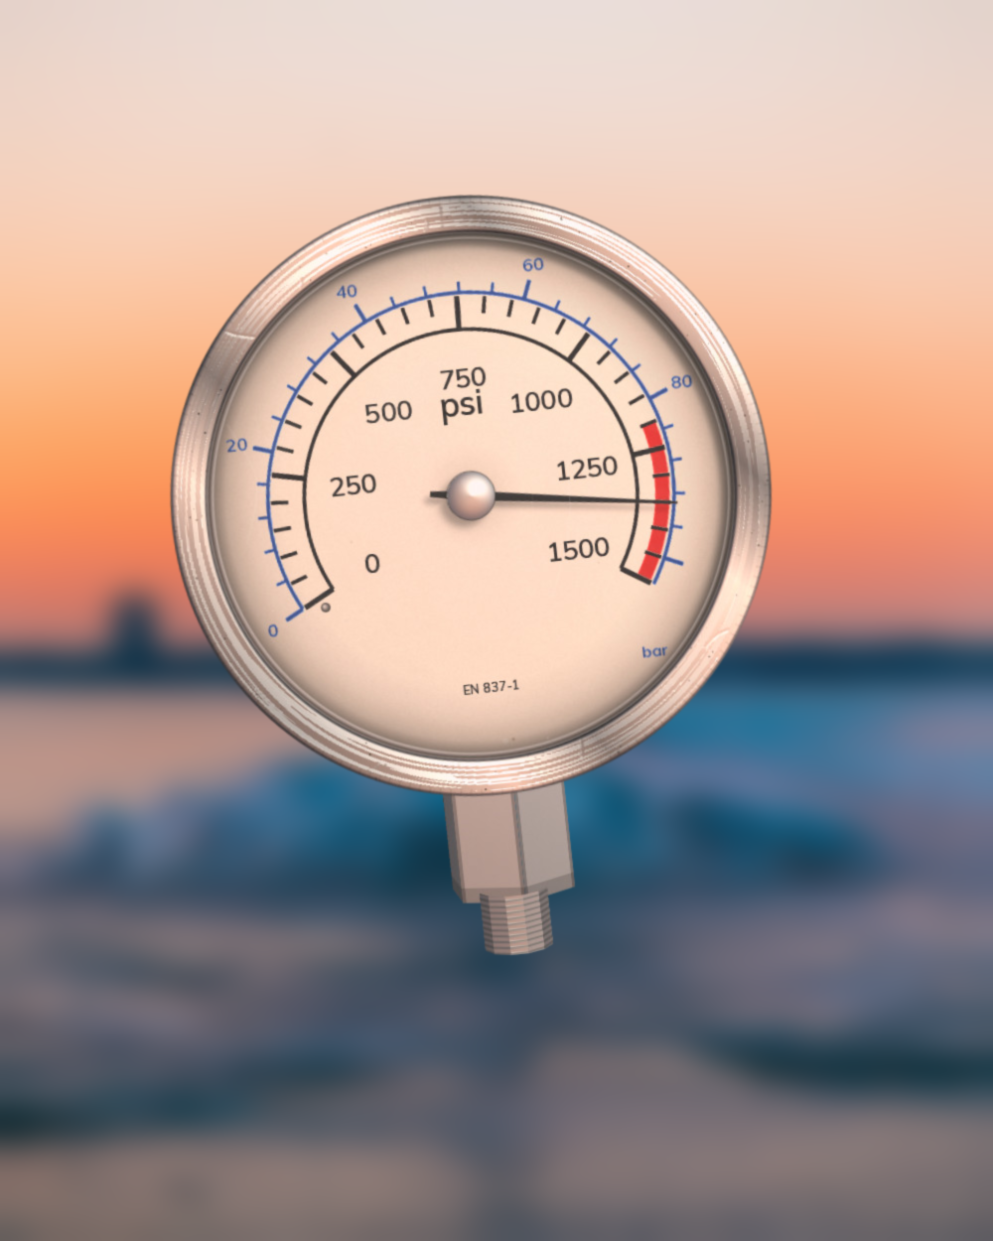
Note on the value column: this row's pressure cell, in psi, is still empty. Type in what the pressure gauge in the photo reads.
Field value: 1350 psi
